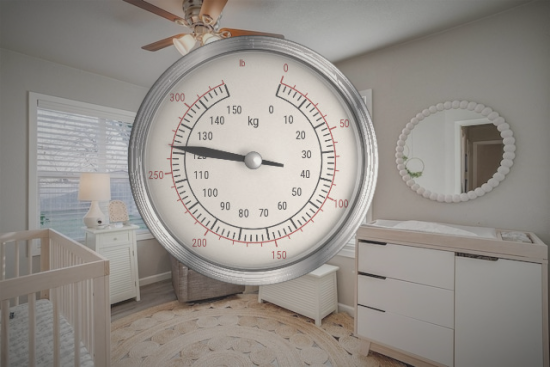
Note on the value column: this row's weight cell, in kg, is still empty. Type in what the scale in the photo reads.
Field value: 122 kg
